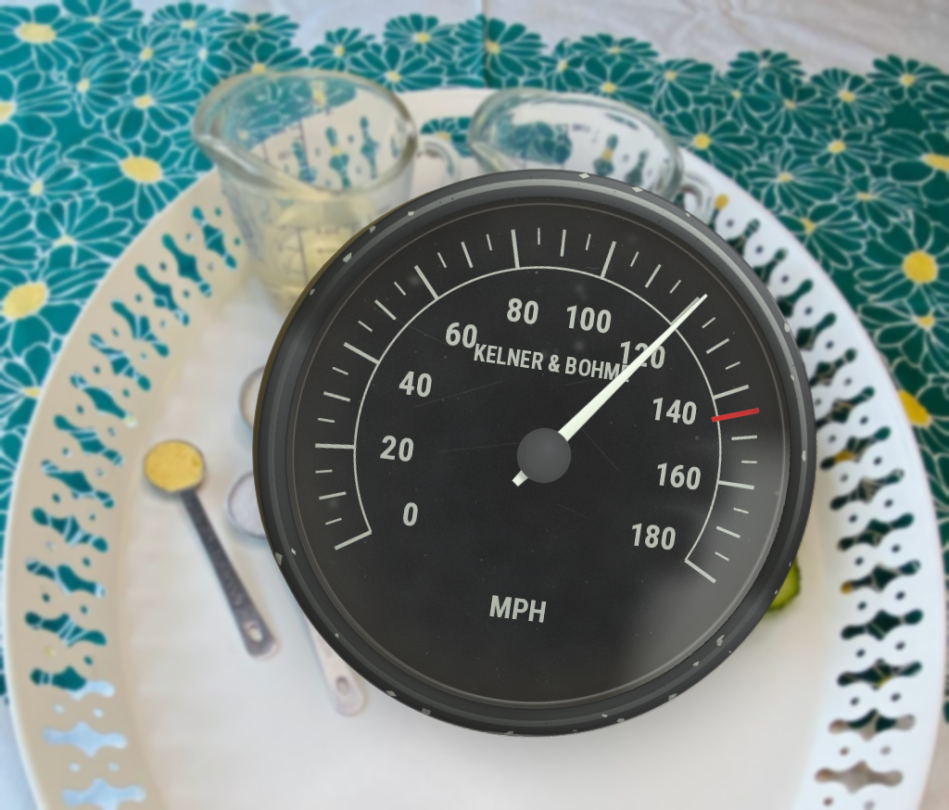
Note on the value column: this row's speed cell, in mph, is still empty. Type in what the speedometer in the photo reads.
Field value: 120 mph
